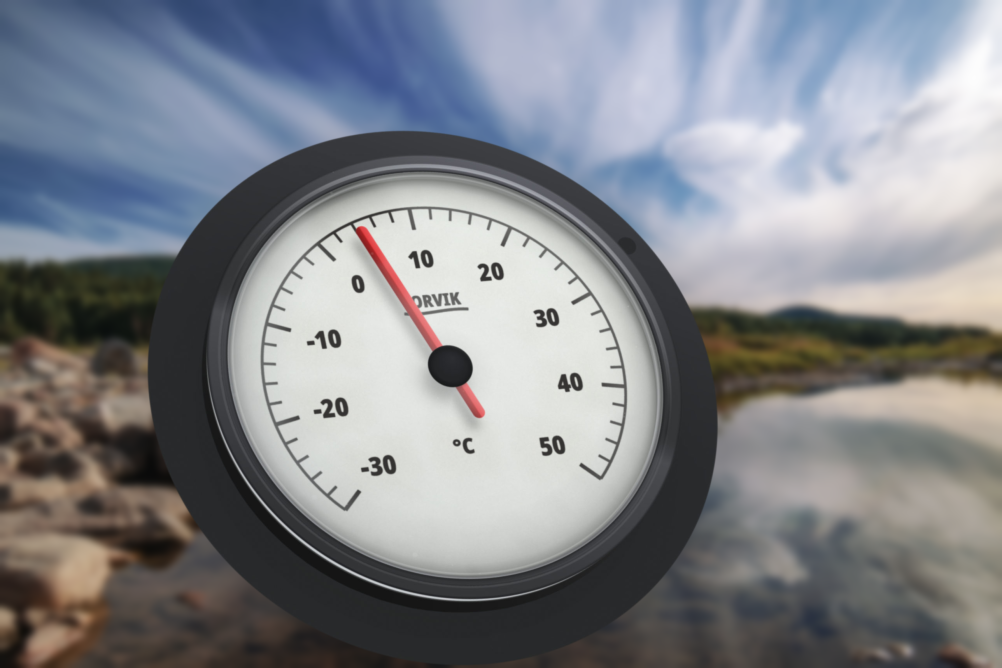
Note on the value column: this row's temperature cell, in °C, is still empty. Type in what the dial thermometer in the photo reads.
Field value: 4 °C
